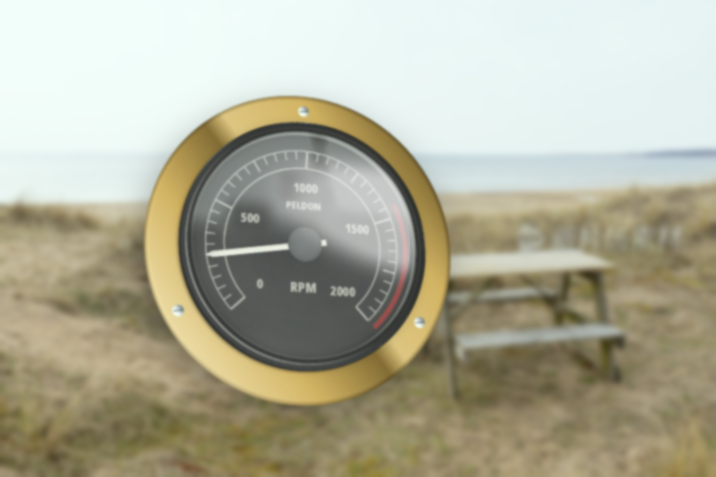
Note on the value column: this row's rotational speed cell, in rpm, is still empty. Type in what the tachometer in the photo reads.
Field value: 250 rpm
